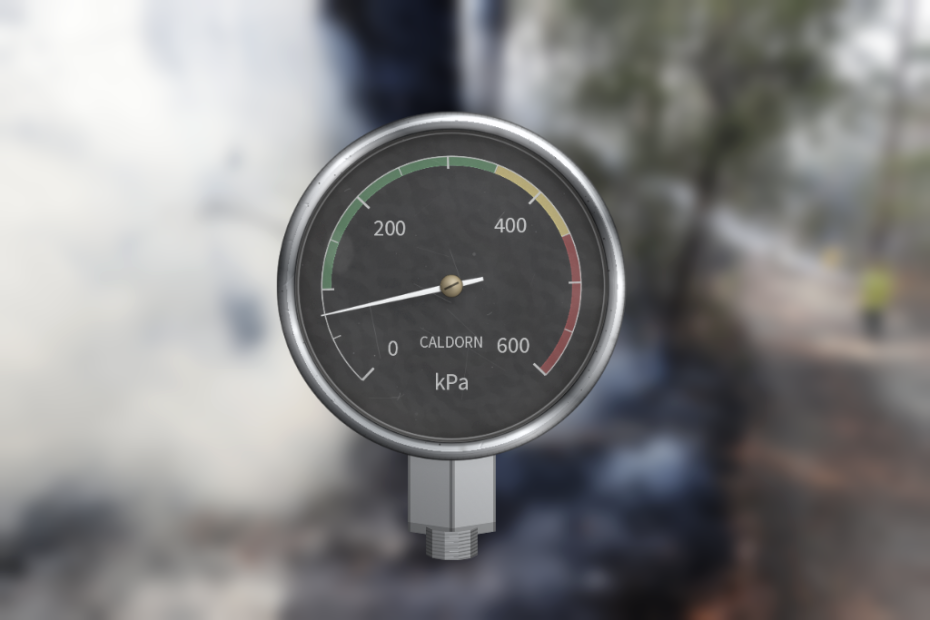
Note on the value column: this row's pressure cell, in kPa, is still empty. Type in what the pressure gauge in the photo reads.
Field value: 75 kPa
